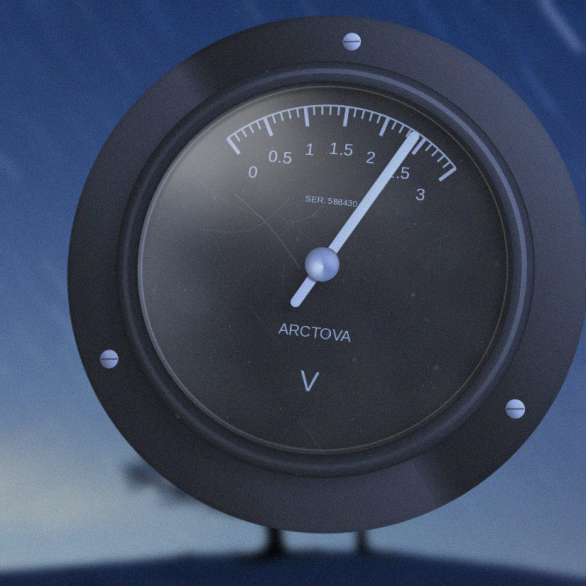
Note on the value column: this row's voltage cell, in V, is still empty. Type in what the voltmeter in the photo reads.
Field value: 2.4 V
